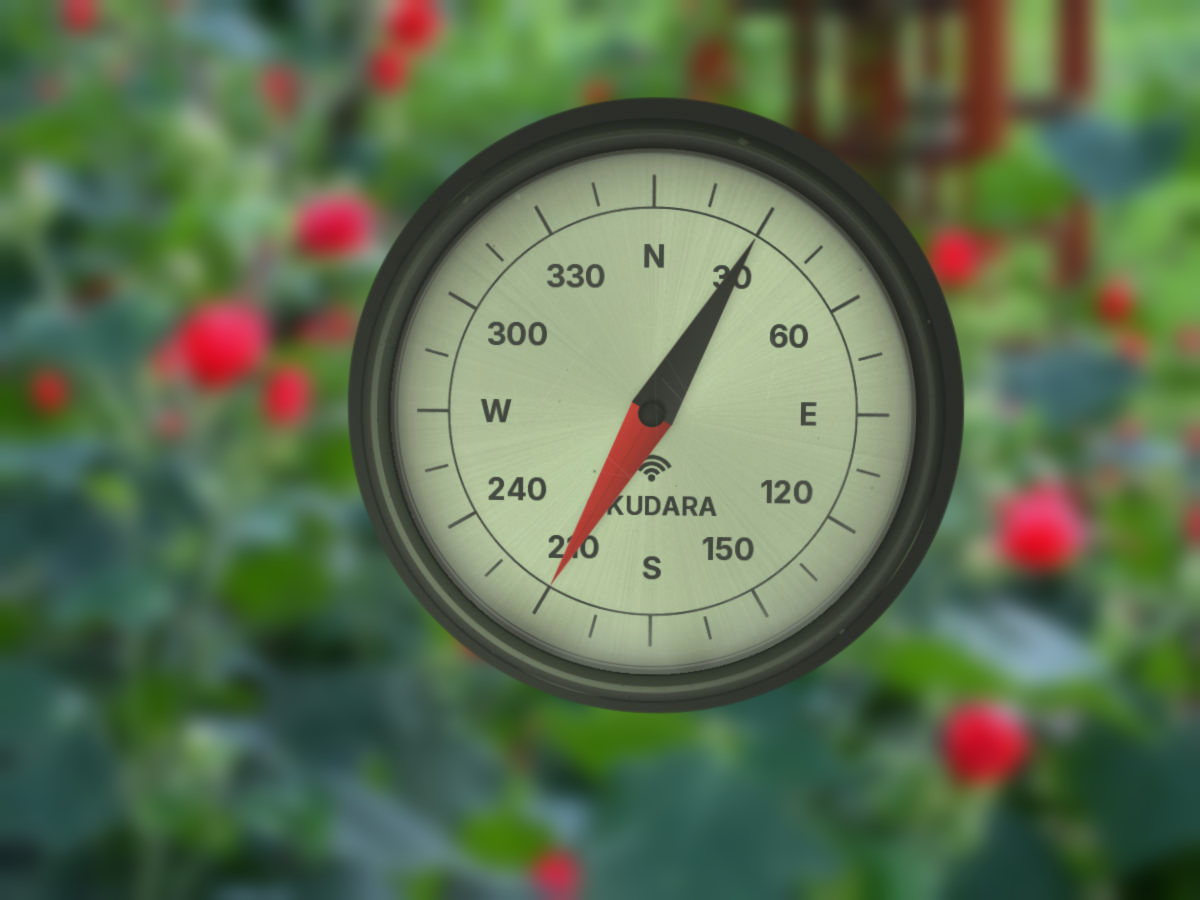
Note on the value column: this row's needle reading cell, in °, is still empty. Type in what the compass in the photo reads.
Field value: 210 °
